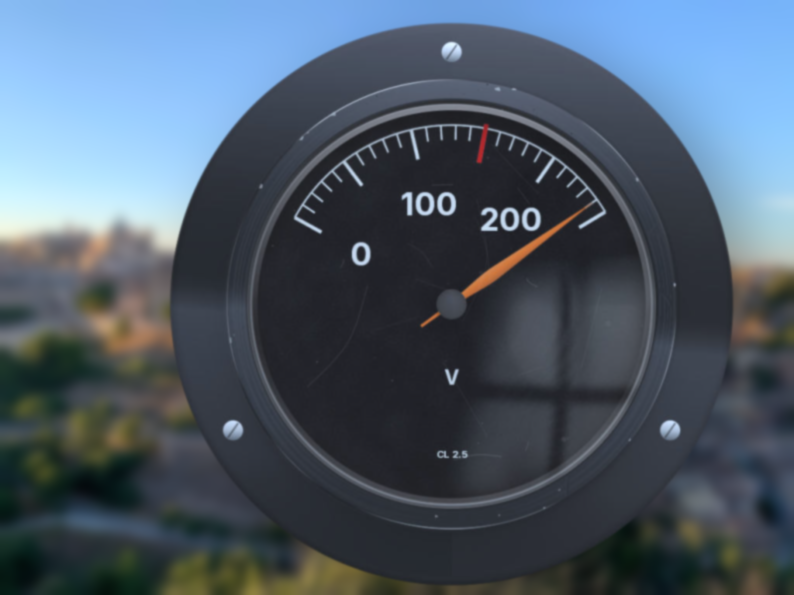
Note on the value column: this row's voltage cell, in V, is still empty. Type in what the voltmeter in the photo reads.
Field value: 240 V
